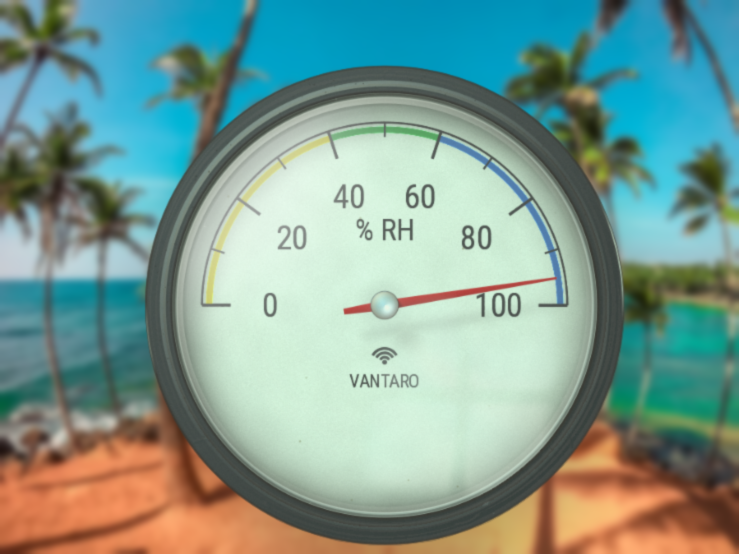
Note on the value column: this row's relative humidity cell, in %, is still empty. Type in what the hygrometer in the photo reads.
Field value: 95 %
